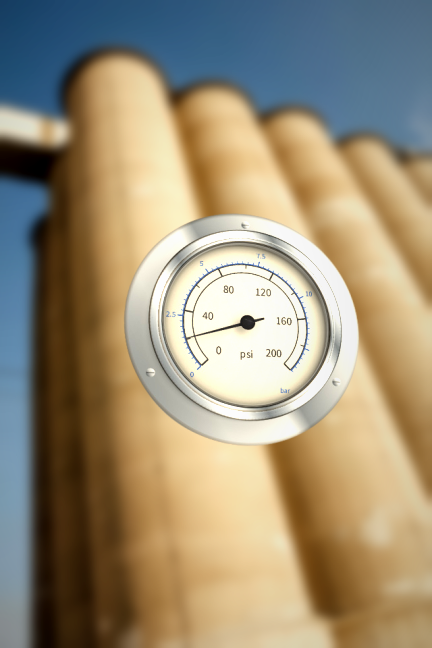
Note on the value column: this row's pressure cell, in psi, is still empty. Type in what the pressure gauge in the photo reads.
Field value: 20 psi
